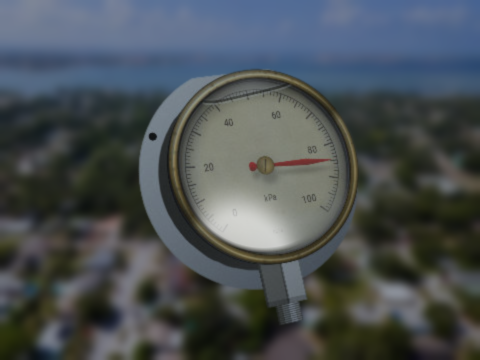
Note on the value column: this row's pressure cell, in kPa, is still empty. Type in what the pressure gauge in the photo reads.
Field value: 85 kPa
